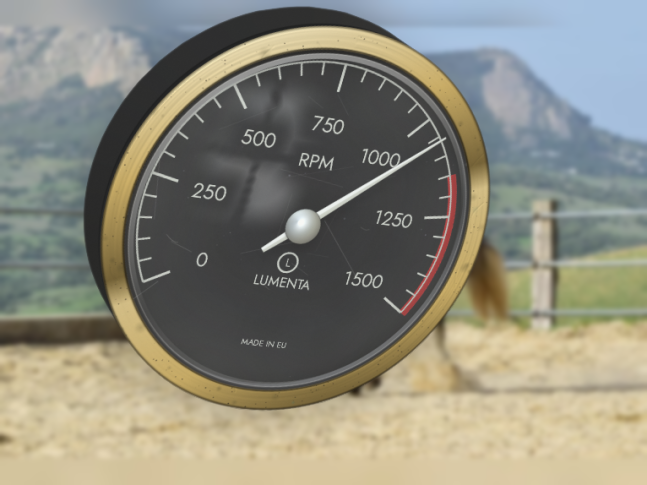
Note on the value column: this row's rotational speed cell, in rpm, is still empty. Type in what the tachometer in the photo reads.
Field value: 1050 rpm
